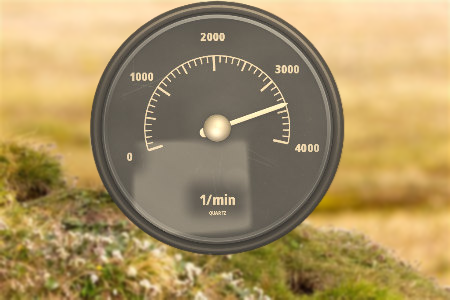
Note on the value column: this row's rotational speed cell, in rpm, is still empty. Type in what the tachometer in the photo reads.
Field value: 3400 rpm
